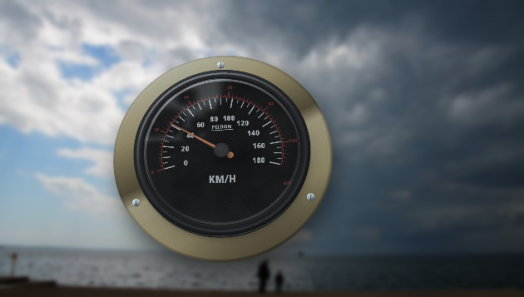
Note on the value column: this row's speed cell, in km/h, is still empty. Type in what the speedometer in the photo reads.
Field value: 40 km/h
